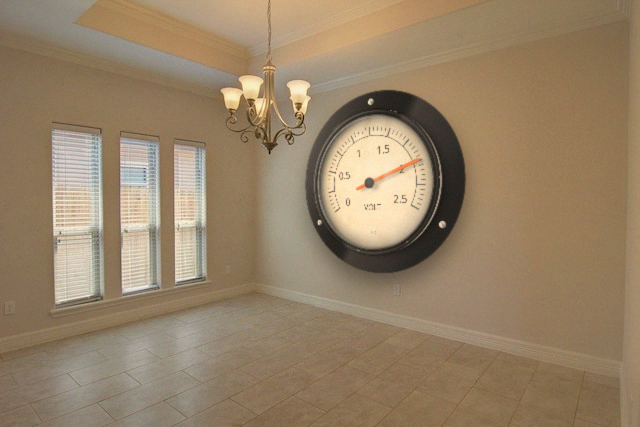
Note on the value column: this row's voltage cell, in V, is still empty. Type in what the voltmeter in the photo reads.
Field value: 2 V
